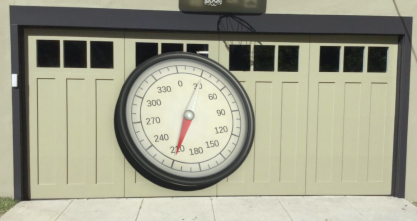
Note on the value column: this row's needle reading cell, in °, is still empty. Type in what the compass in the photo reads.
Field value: 210 °
